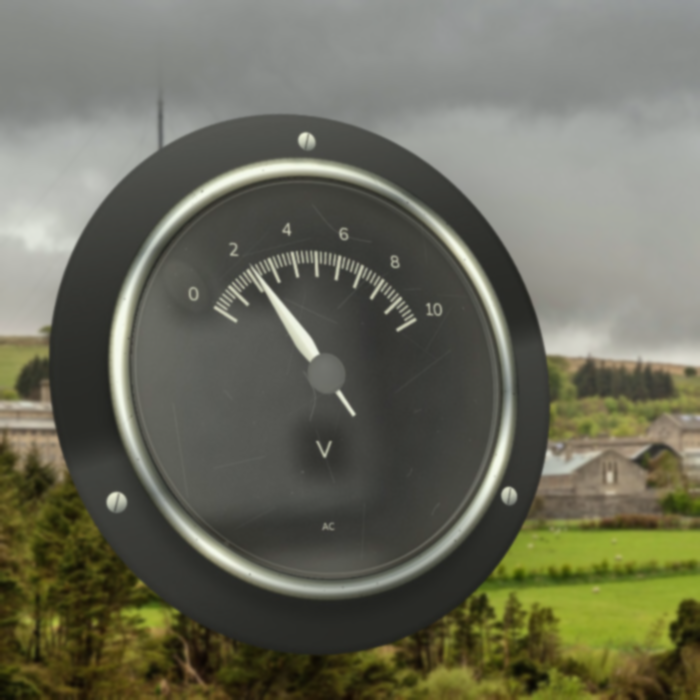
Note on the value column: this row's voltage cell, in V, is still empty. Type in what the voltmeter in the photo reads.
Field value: 2 V
